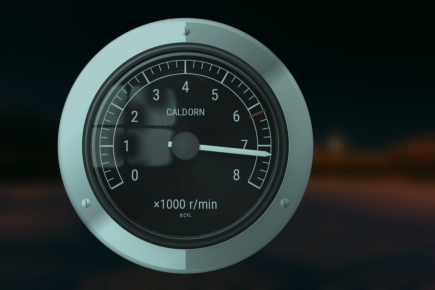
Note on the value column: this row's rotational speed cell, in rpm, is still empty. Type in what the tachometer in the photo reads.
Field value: 7200 rpm
